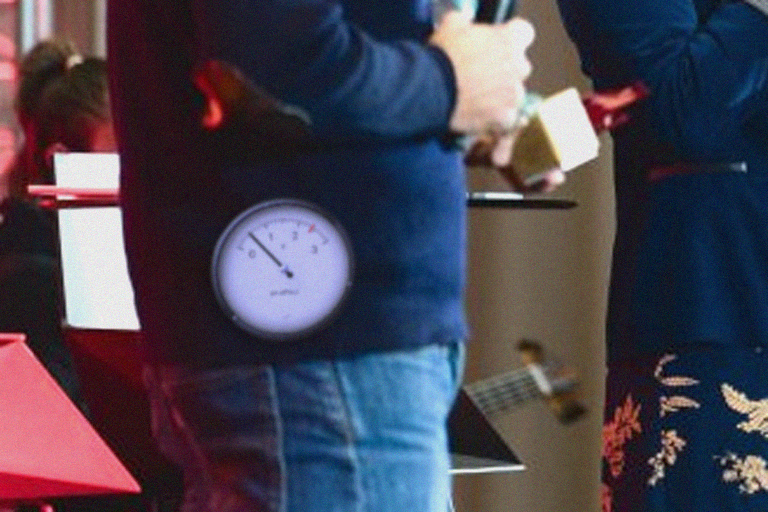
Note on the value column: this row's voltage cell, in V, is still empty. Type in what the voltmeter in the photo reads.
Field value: 0.5 V
